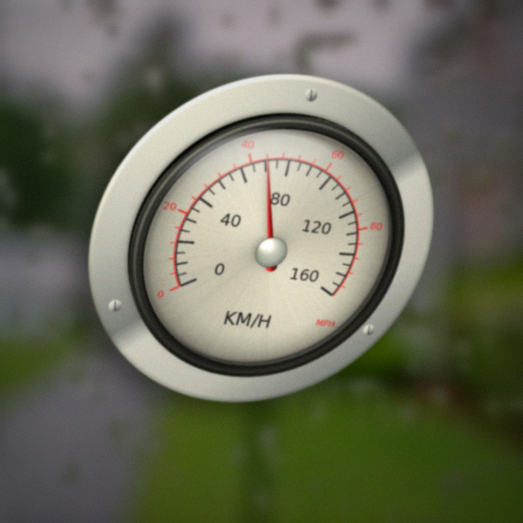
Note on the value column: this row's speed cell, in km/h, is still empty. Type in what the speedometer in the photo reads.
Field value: 70 km/h
